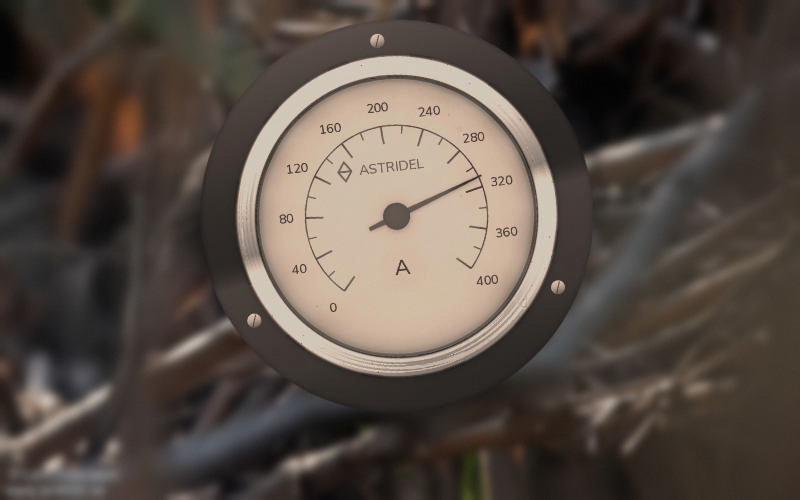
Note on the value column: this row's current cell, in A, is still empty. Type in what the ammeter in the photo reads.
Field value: 310 A
